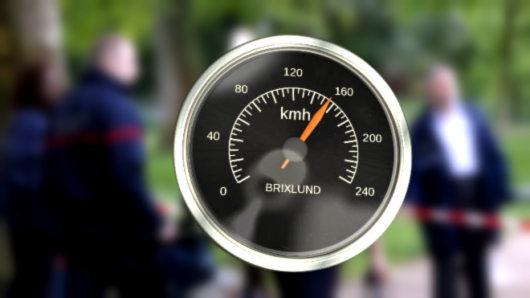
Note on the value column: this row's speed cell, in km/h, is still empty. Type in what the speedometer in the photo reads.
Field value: 155 km/h
